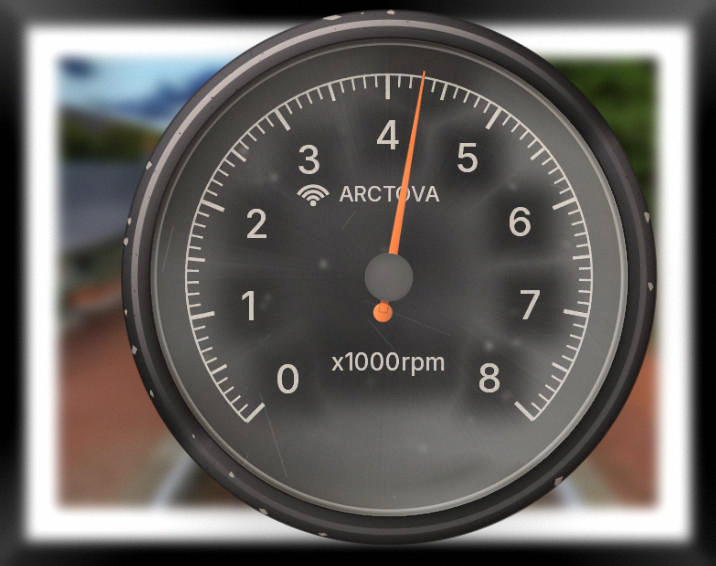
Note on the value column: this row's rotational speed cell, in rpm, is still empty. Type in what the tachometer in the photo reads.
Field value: 4300 rpm
